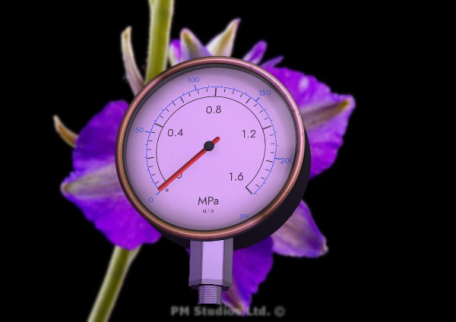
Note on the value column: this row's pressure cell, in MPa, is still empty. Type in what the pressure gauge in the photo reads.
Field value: 0 MPa
